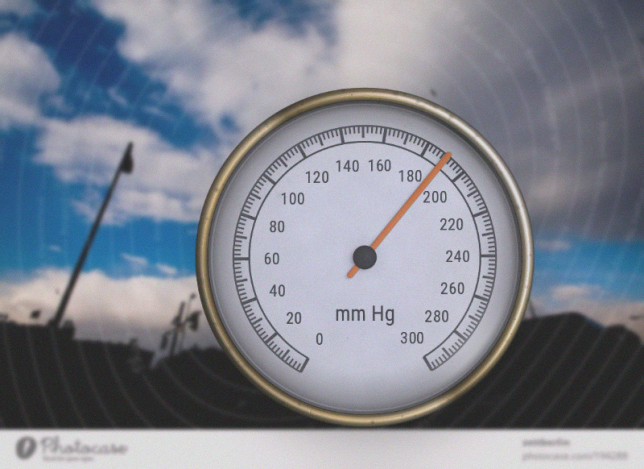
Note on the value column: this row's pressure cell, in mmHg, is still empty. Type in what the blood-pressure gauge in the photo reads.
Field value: 190 mmHg
